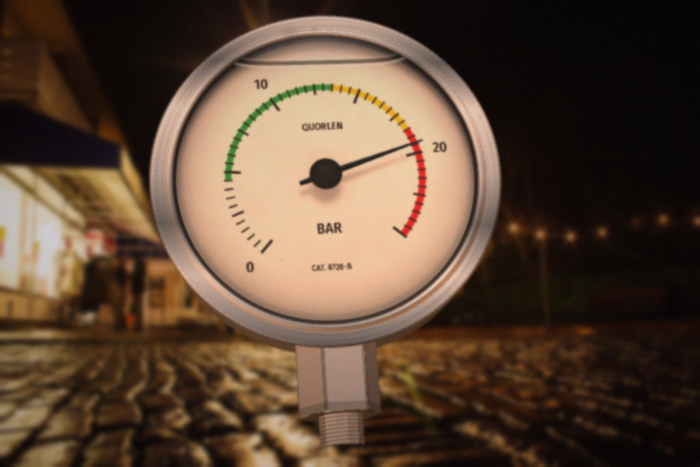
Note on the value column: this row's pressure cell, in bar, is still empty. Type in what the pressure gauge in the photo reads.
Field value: 19.5 bar
